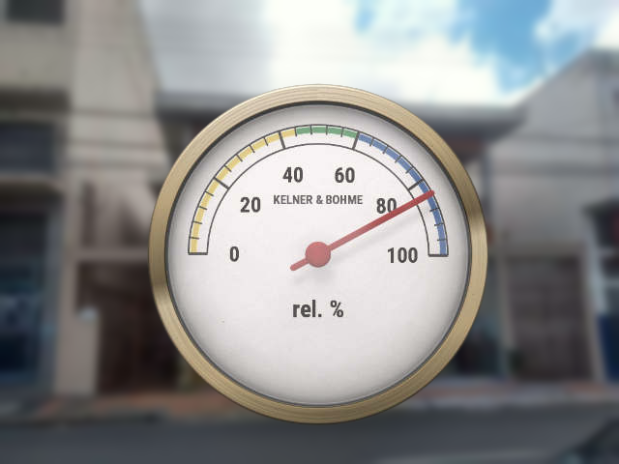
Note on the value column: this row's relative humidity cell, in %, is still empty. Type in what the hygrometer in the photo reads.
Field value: 84 %
